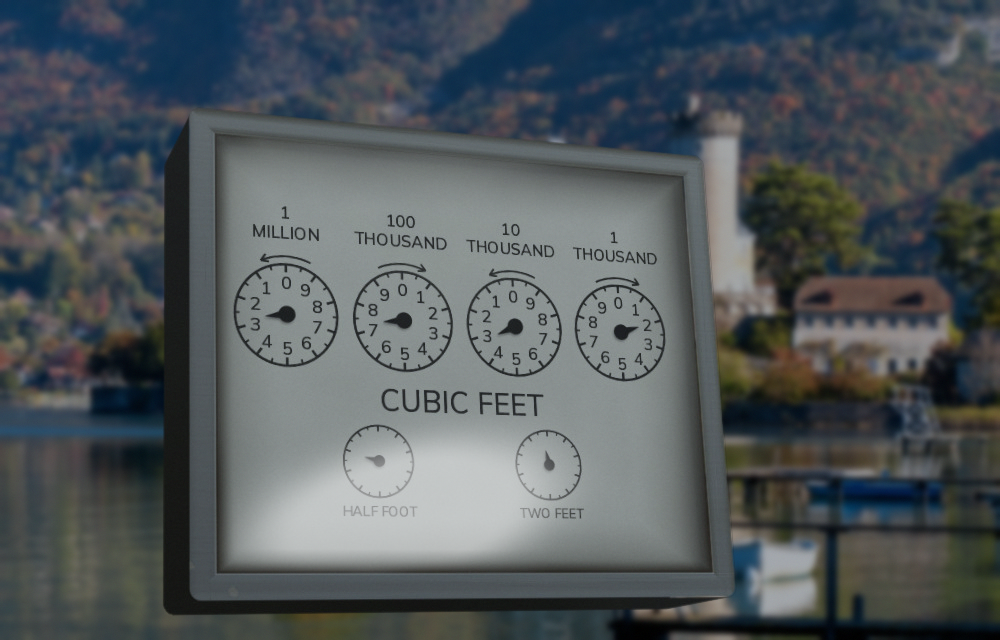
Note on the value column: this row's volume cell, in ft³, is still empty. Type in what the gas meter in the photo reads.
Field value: 273200 ft³
